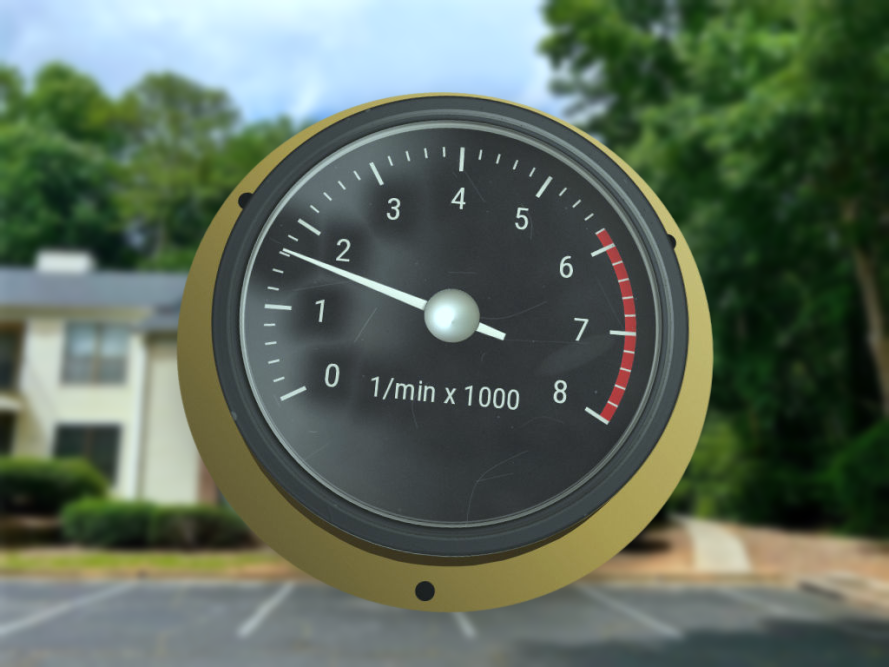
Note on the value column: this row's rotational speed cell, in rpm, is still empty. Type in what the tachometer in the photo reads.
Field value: 1600 rpm
